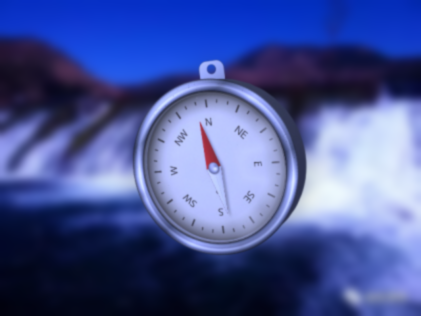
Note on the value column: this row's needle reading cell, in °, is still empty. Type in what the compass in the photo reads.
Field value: 350 °
